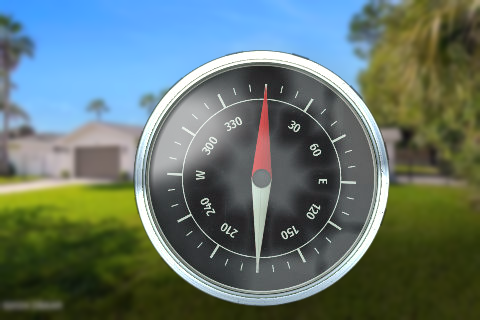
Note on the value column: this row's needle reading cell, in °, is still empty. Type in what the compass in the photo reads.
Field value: 0 °
